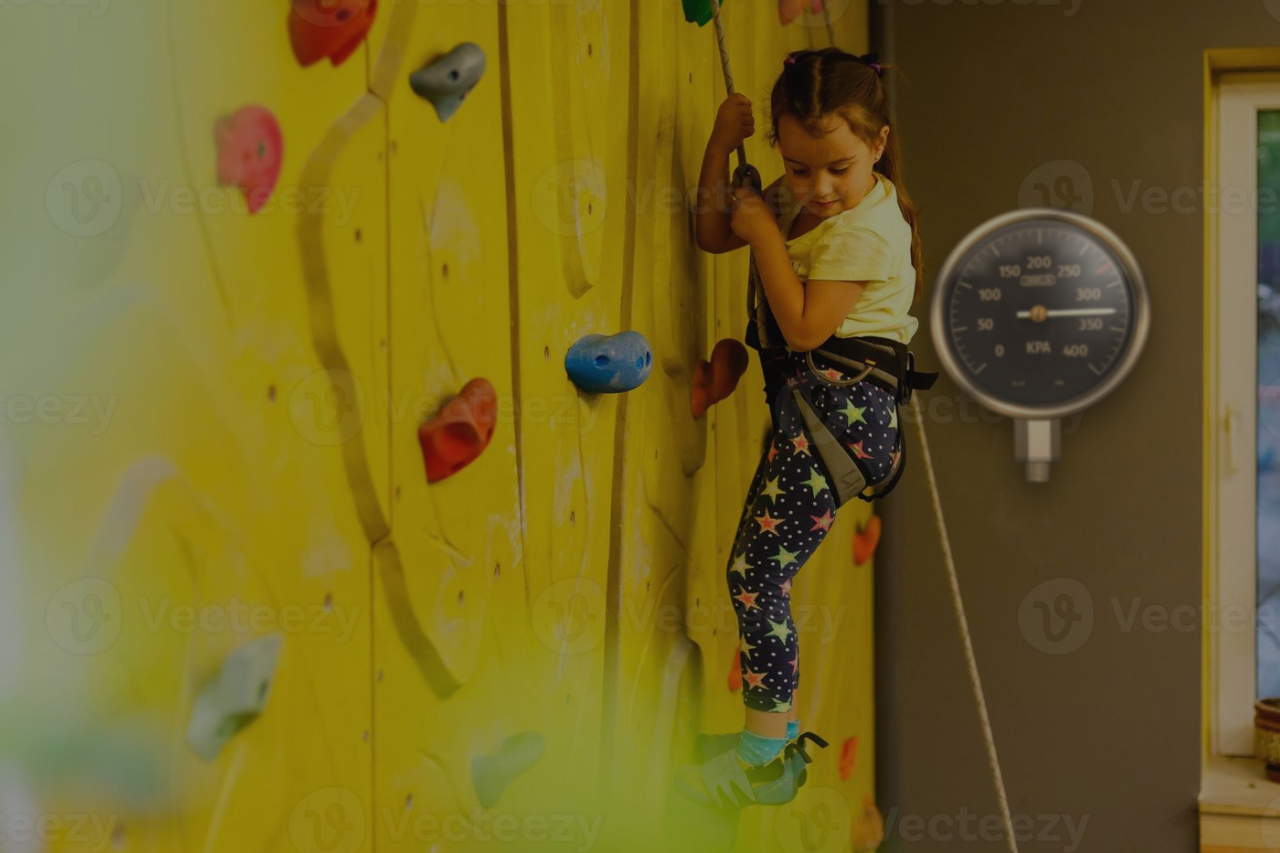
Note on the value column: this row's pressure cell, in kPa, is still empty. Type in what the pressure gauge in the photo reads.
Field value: 330 kPa
